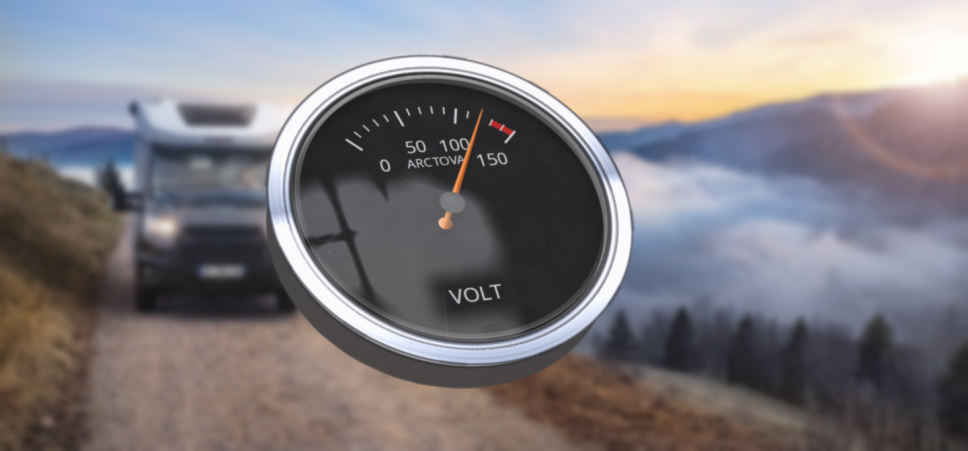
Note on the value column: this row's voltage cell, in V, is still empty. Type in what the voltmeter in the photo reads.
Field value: 120 V
